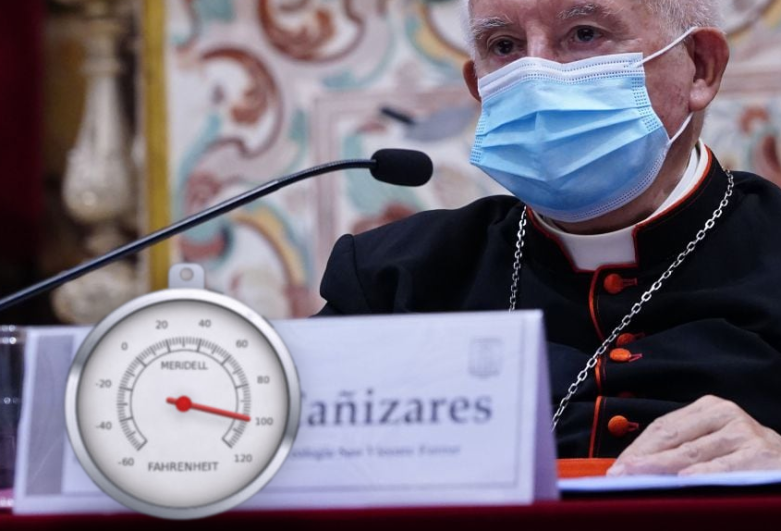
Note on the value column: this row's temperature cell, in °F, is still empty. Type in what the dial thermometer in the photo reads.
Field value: 100 °F
